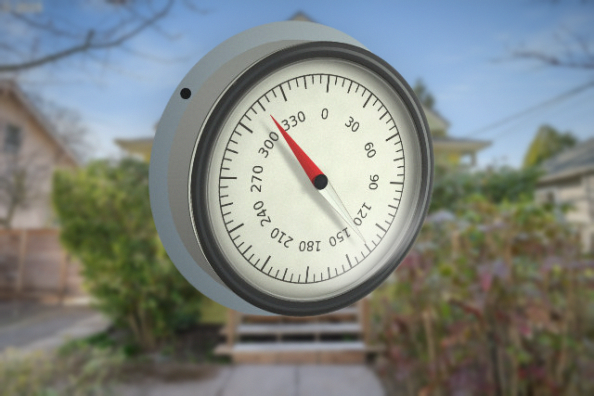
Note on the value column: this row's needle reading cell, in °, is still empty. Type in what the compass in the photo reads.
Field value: 315 °
